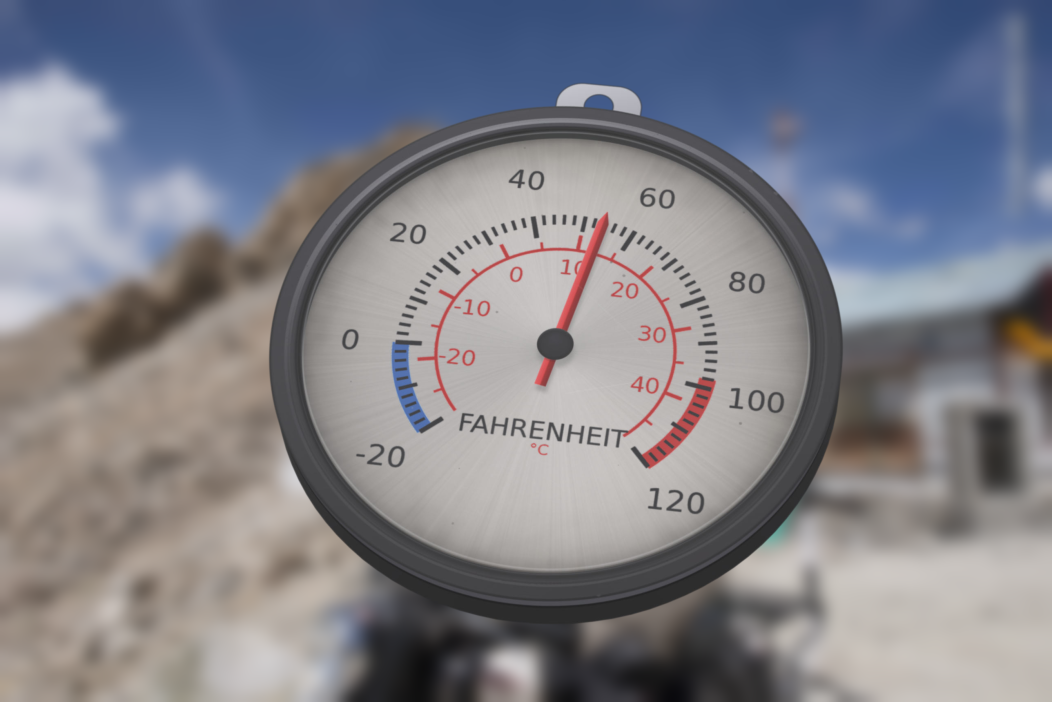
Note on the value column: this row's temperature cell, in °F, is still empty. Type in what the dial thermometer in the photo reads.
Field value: 54 °F
